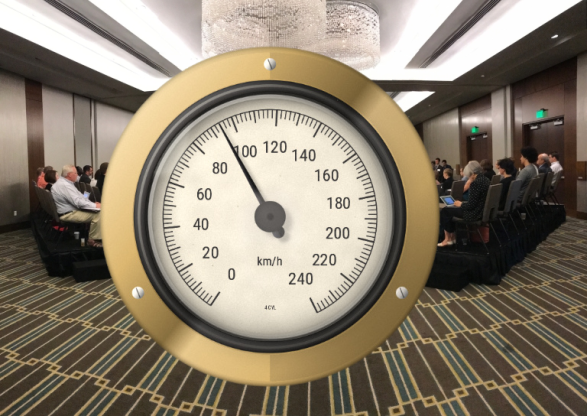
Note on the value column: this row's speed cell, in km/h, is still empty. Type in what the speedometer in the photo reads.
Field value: 94 km/h
